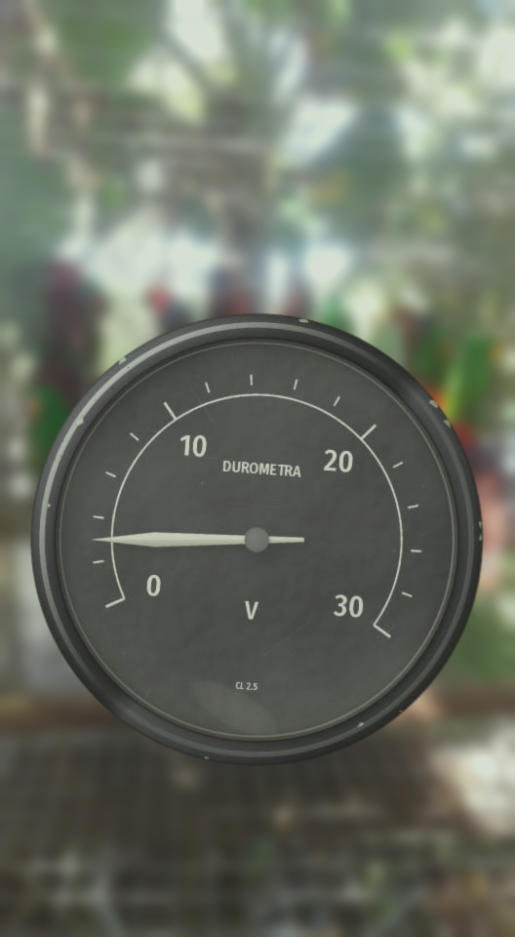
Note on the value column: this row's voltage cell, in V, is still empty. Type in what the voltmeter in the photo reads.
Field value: 3 V
